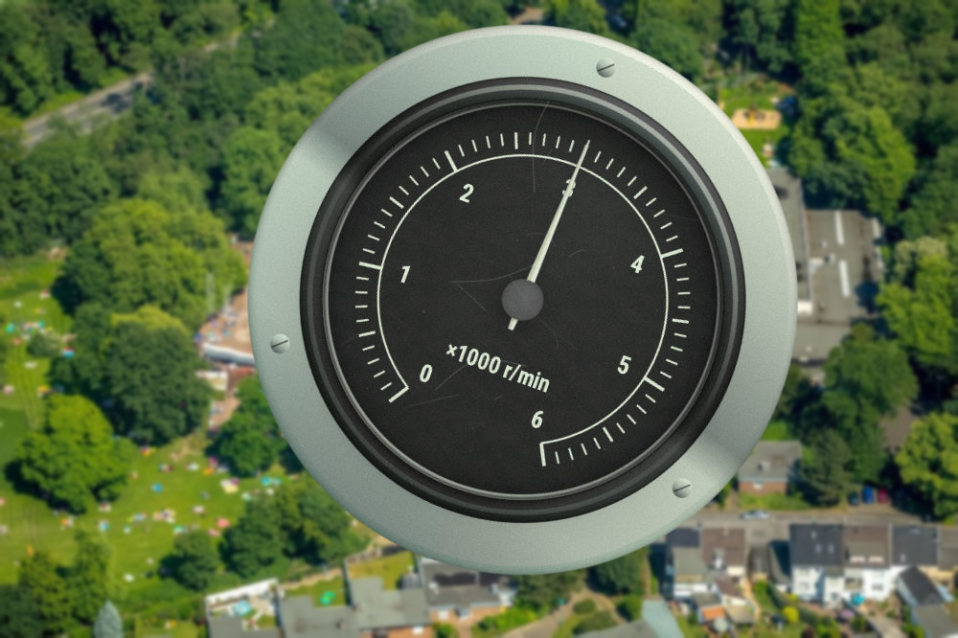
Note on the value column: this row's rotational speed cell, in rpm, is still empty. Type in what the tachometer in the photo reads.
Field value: 3000 rpm
